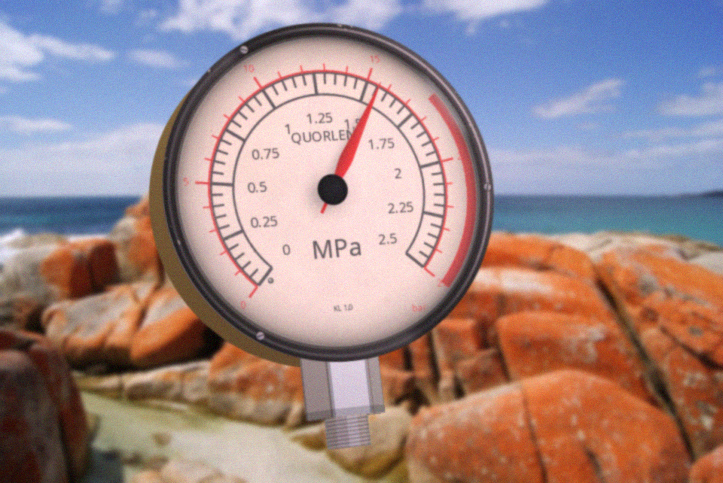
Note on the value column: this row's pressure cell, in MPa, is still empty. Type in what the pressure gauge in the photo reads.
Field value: 1.55 MPa
